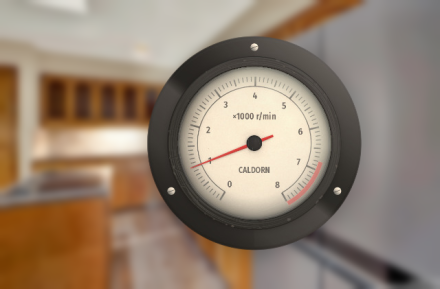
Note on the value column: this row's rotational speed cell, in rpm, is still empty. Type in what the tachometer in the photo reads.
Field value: 1000 rpm
